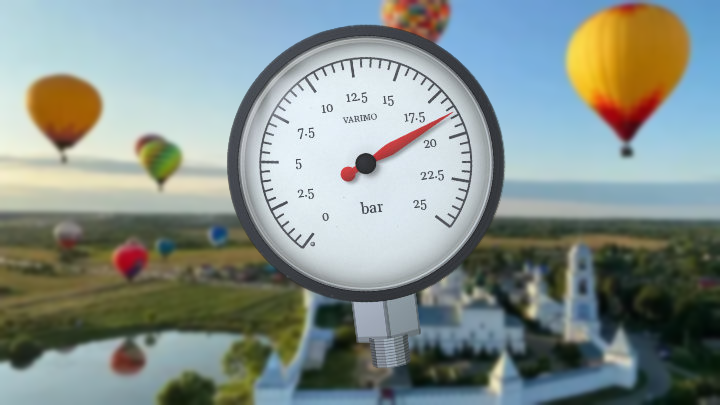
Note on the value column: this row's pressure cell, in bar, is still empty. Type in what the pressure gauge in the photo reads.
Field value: 18.75 bar
